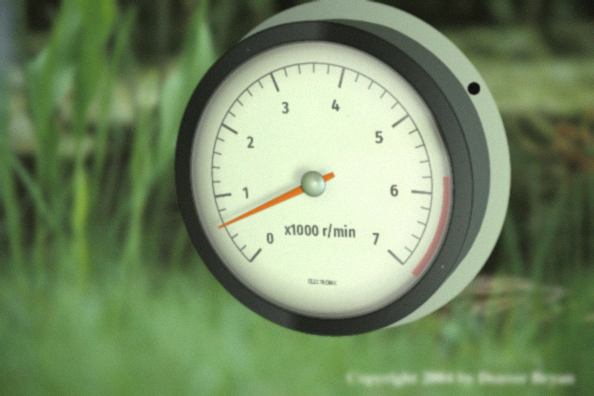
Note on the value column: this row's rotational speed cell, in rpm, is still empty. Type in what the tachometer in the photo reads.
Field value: 600 rpm
